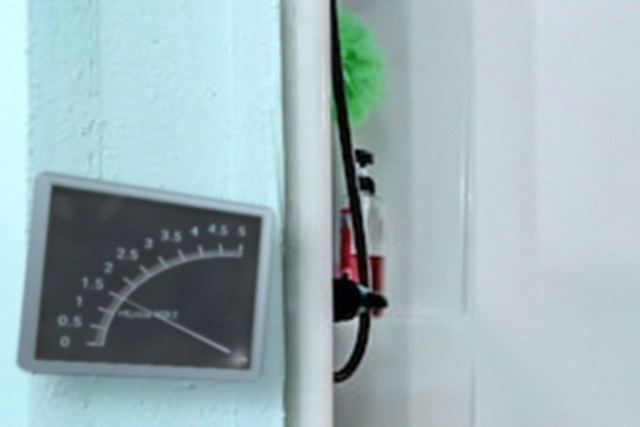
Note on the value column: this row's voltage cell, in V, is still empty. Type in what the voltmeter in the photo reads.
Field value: 1.5 V
